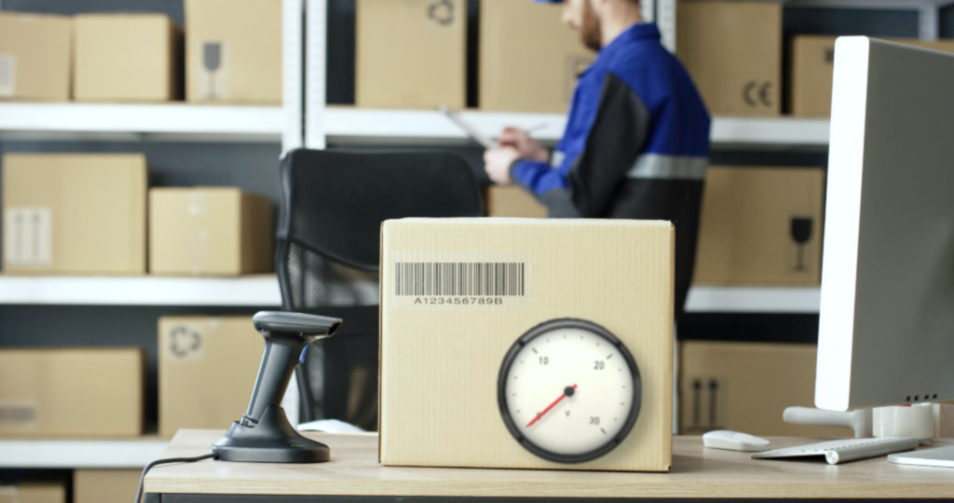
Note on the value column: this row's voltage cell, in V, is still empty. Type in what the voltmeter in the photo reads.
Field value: 0 V
